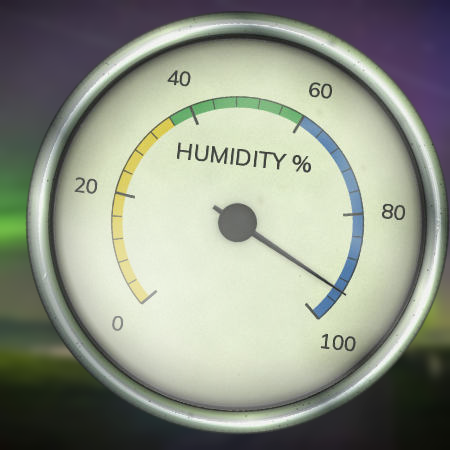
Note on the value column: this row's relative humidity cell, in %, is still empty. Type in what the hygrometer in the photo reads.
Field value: 94 %
